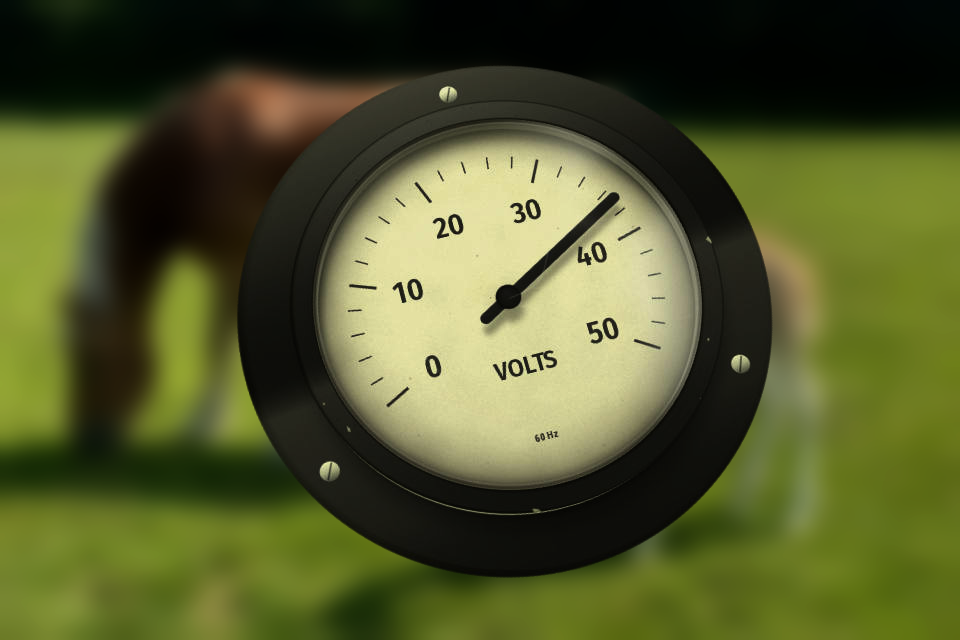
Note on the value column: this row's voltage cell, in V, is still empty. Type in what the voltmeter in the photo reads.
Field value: 37 V
